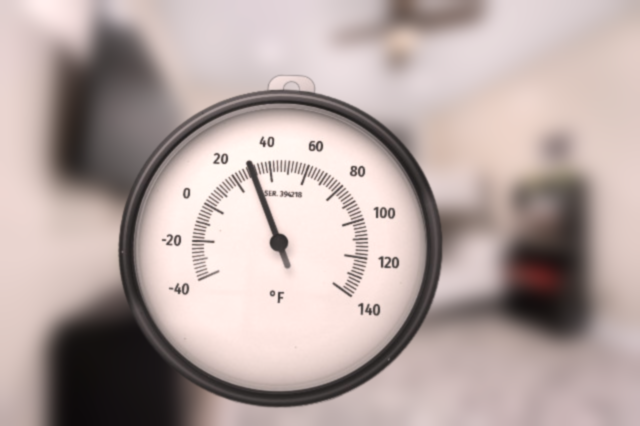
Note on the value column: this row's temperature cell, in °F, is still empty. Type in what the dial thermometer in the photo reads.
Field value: 30 °F
